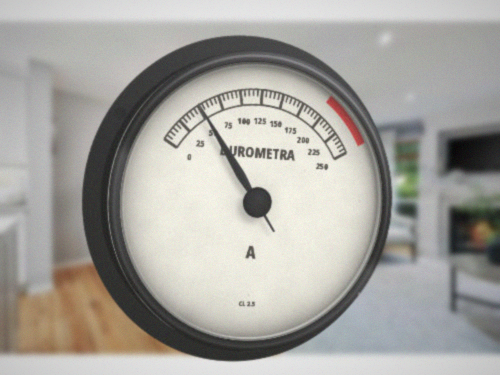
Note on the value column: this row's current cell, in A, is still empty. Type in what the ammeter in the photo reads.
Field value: 50 A
